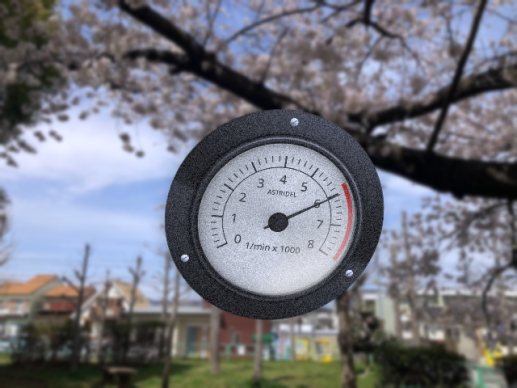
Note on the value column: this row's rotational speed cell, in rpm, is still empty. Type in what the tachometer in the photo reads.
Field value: 6000 rpm
